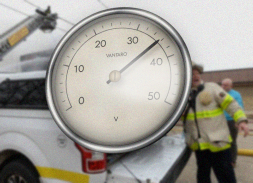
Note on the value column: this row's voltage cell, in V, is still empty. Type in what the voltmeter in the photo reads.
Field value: 36 V
